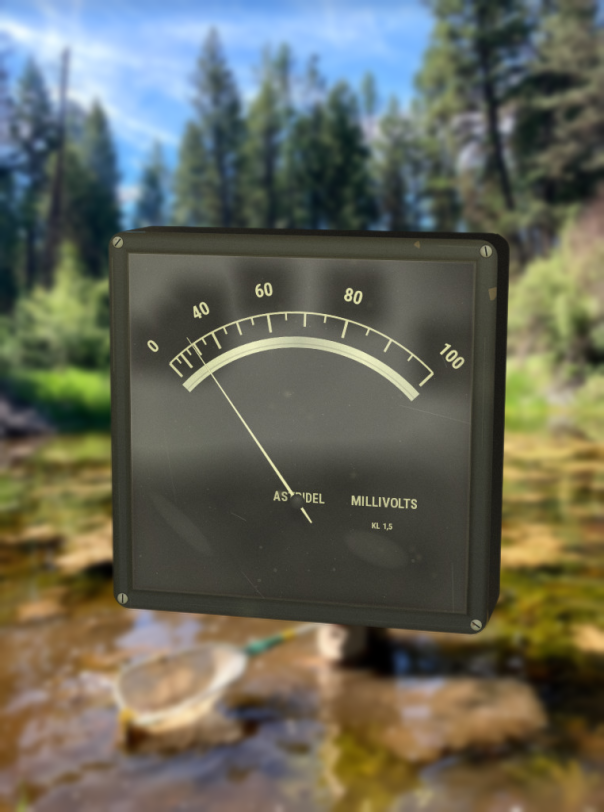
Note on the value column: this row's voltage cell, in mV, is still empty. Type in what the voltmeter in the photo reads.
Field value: 30 mV
